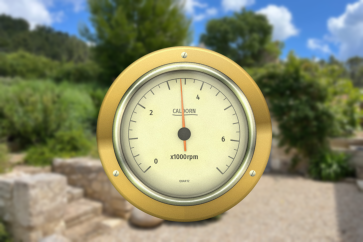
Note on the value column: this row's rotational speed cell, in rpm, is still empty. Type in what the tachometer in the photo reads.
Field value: 3375 rpm
